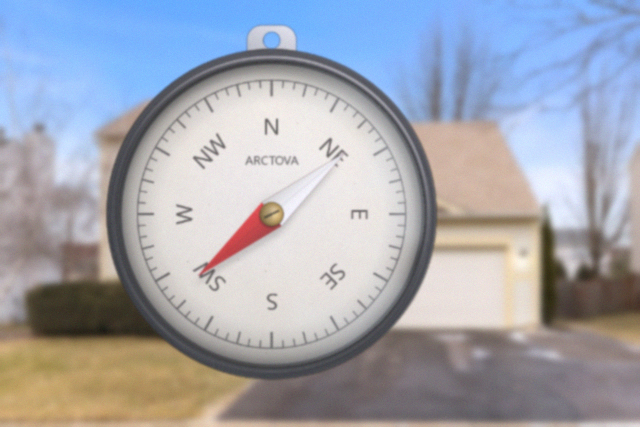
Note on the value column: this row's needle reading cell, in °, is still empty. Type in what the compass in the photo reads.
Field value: 230 °
